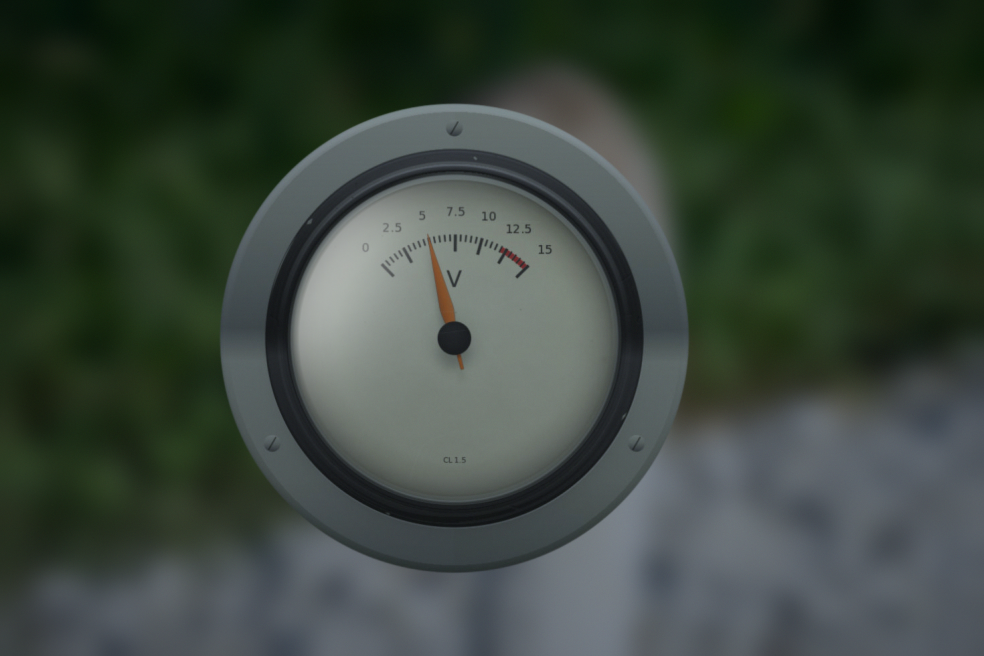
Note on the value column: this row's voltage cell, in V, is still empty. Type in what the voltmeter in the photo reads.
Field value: 5 V
